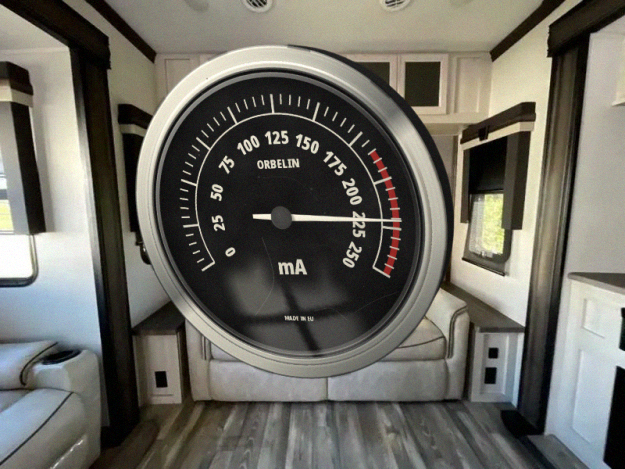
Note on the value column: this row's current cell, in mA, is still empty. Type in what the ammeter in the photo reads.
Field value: 220 mA
